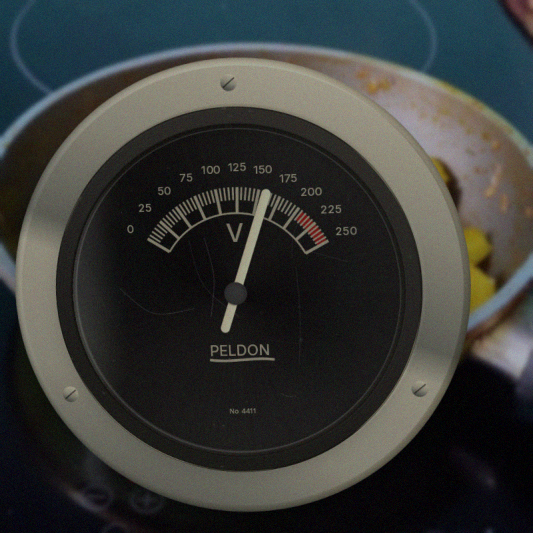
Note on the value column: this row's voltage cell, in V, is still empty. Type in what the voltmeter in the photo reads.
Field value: 160 V
